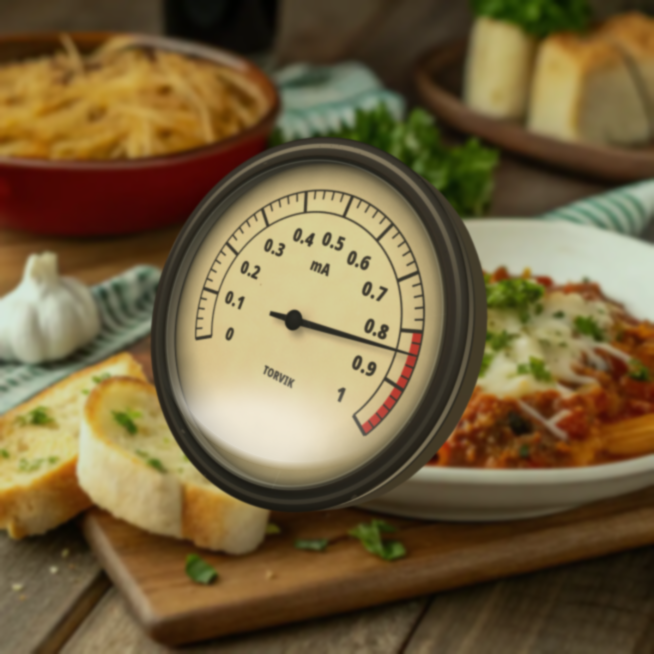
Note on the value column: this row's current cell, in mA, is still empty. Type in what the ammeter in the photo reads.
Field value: 0.84 mA
